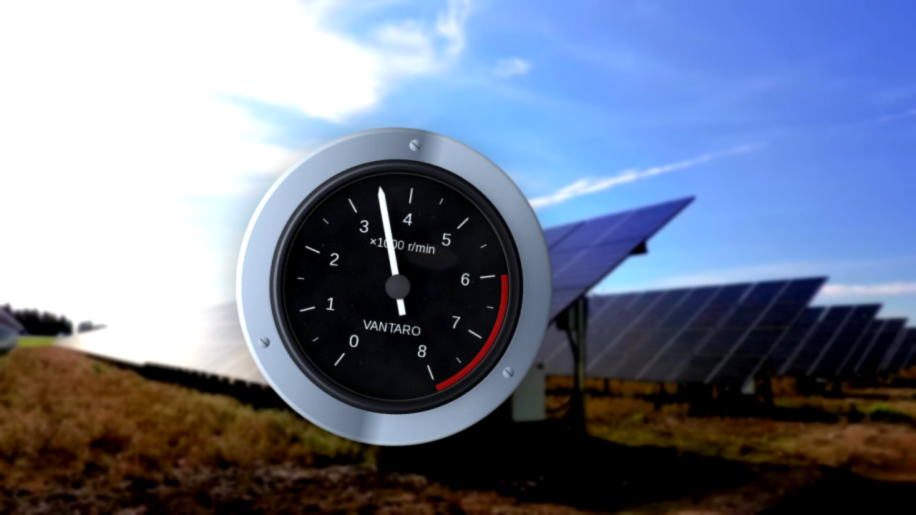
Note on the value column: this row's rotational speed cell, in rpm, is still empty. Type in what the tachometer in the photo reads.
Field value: 3500 rpm
